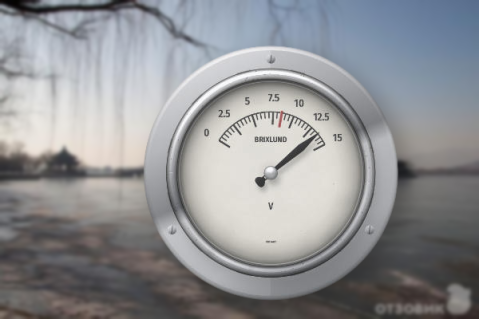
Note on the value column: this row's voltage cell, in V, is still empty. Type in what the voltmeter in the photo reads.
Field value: 13.5 V
